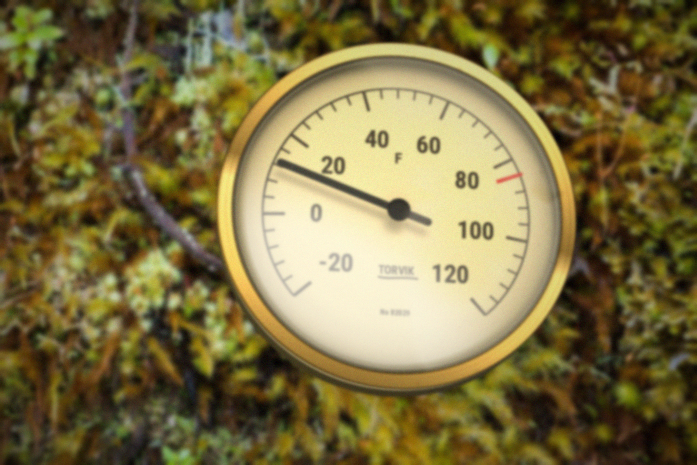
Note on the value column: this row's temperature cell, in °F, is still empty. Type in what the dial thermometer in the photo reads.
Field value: 12 °F
